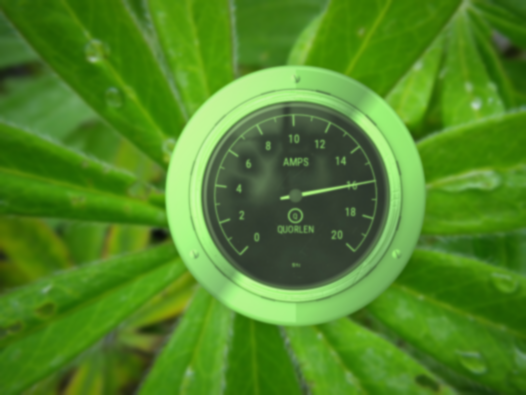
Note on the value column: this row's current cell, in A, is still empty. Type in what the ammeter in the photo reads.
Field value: 16 A
